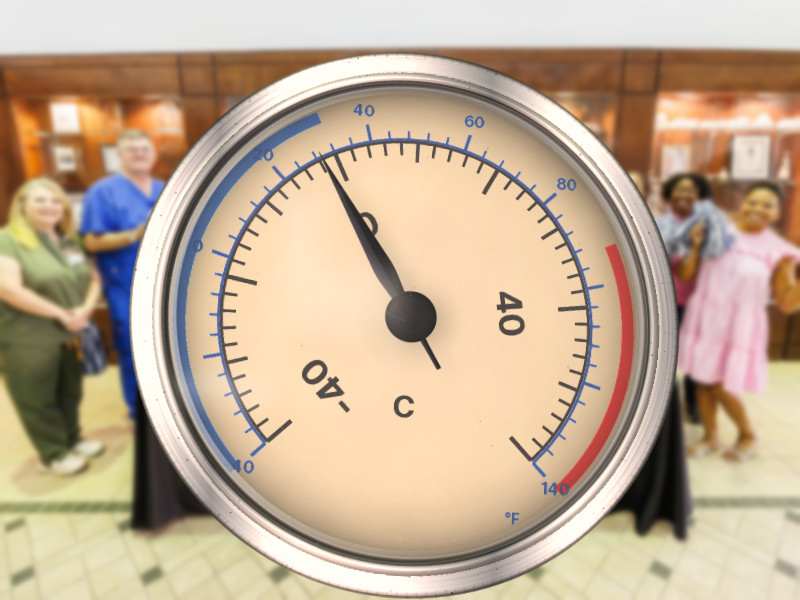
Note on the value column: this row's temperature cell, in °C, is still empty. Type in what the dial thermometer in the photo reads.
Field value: -2 °C
